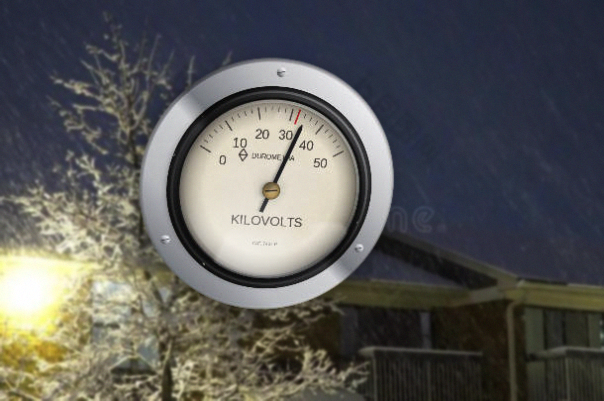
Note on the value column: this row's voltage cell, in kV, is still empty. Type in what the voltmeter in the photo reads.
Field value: 34 kV
